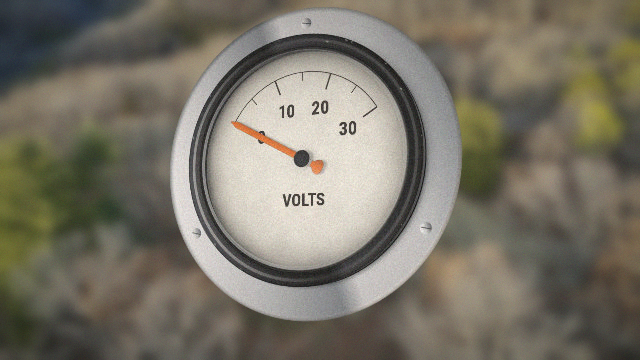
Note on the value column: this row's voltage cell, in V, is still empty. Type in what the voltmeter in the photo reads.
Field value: 0 V
